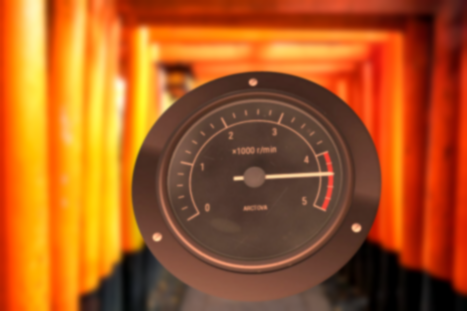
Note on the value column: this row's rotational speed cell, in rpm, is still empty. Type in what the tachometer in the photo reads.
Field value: 4400 rpm
